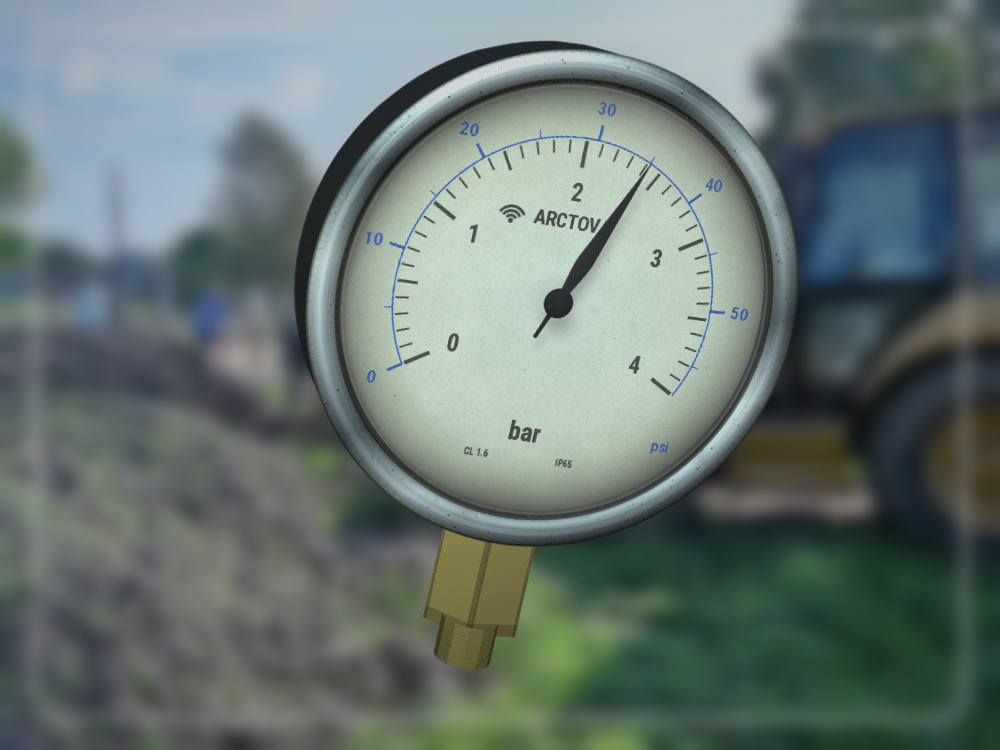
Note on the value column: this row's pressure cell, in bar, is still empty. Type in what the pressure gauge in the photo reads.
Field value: 2.4 bar
